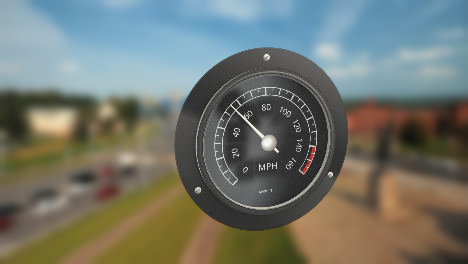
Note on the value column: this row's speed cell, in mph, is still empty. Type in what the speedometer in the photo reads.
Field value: 55 mph
